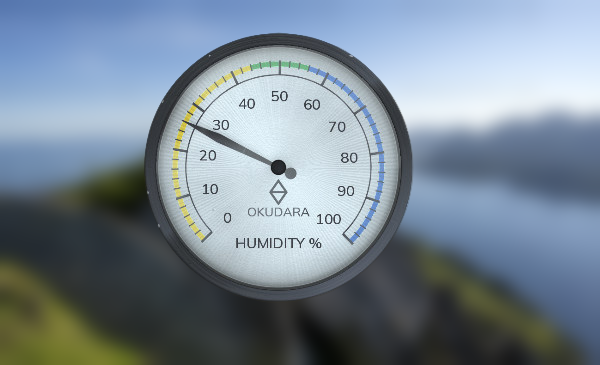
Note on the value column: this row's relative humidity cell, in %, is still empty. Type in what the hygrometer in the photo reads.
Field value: 26 %
